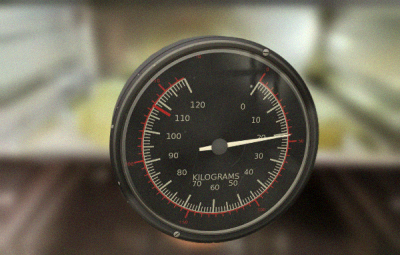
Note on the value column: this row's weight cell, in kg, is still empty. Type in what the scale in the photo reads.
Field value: 20 kg
